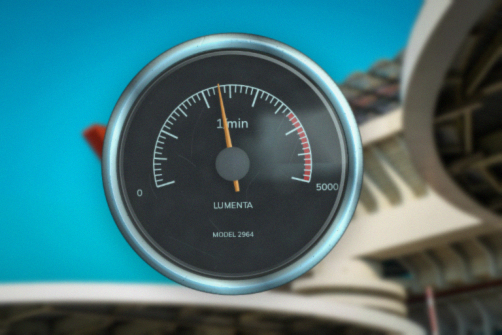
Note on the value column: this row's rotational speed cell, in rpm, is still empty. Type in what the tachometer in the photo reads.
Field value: 2300 rpm
